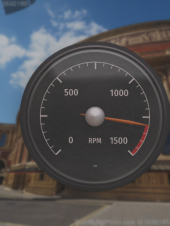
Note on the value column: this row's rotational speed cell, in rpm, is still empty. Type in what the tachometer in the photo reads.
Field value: 1300 rpm
